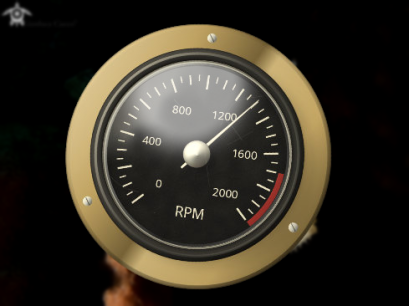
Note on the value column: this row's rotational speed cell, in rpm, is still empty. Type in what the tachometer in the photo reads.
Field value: 1300 rpm
